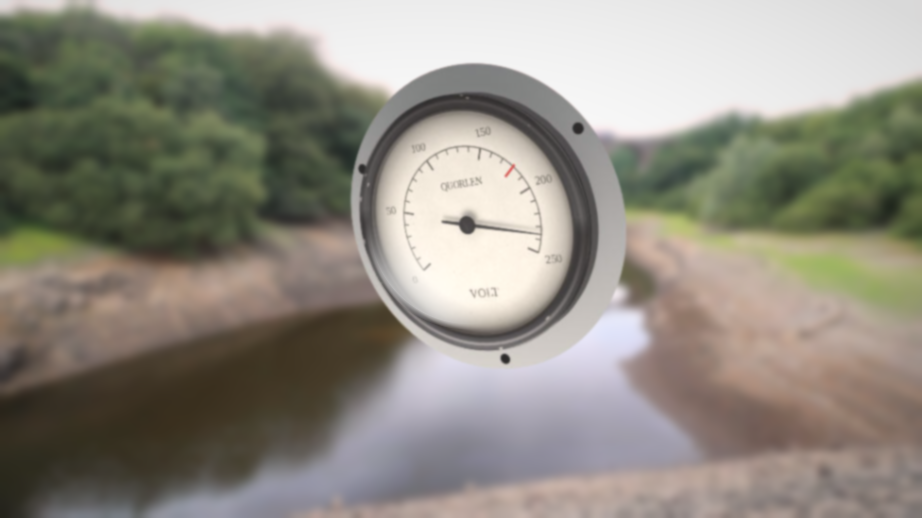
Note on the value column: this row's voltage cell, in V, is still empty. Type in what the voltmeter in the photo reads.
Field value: 235 V
